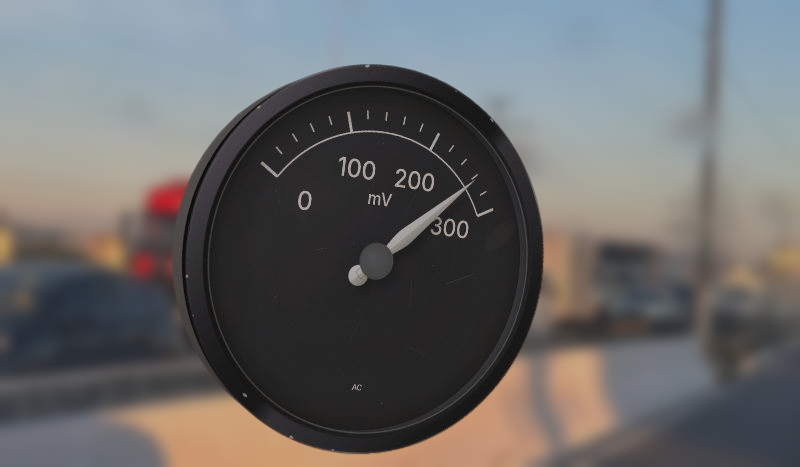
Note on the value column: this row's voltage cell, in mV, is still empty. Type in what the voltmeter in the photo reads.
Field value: 260 mV
